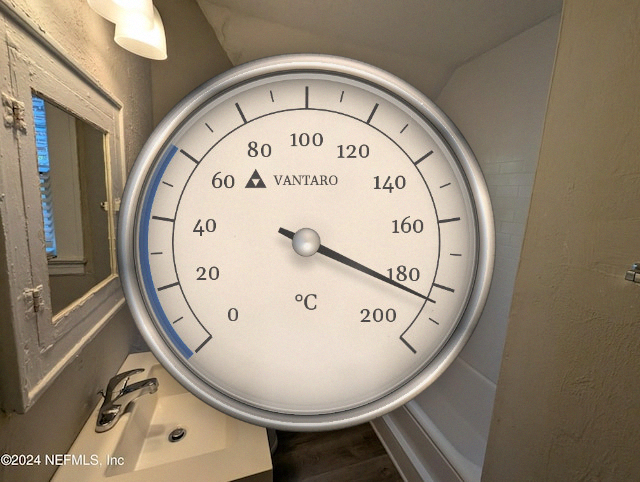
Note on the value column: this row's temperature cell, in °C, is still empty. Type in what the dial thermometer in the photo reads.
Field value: 185 °C
